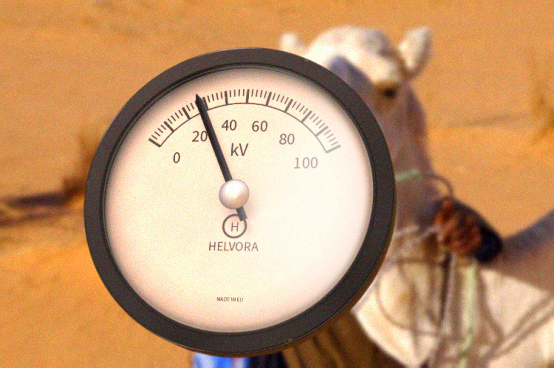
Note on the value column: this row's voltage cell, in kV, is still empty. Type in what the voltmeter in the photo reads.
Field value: 28 kV
